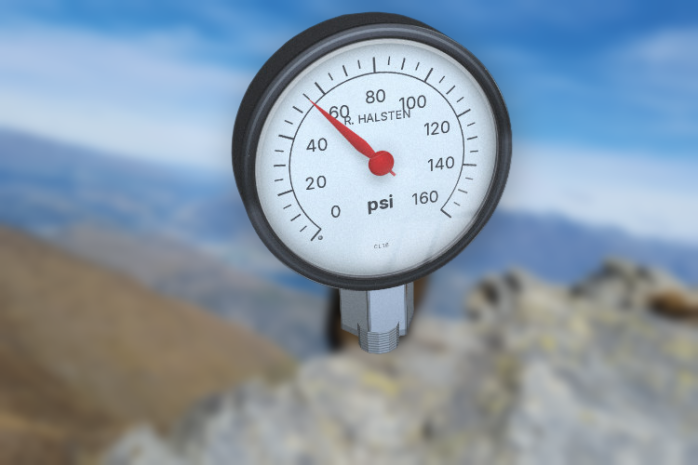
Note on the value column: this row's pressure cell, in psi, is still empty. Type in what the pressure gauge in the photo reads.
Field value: 55 psi
